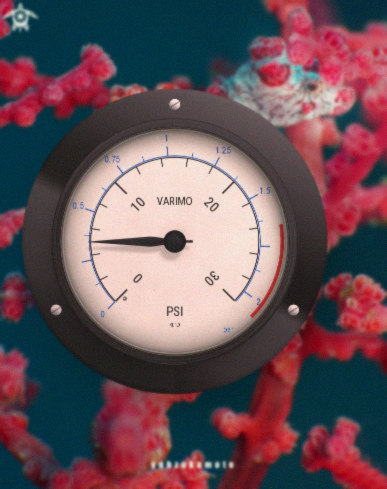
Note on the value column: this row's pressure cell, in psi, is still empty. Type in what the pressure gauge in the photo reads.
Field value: 5 psi
